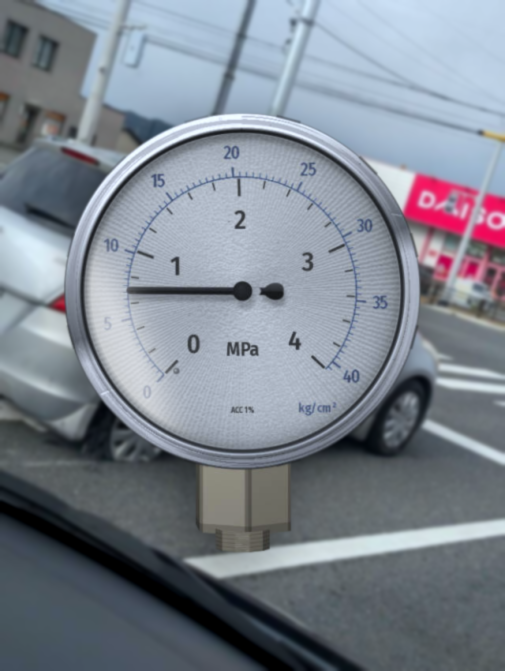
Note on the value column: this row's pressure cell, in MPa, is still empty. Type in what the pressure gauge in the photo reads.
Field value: 0.7 MPa
